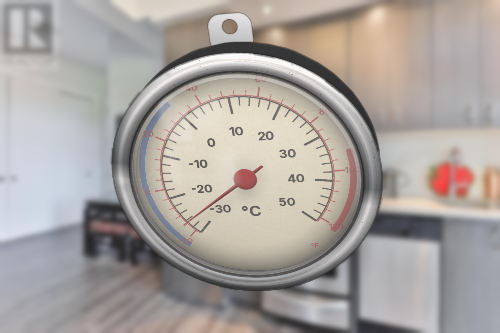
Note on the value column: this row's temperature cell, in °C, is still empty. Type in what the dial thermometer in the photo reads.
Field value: -26 °C
